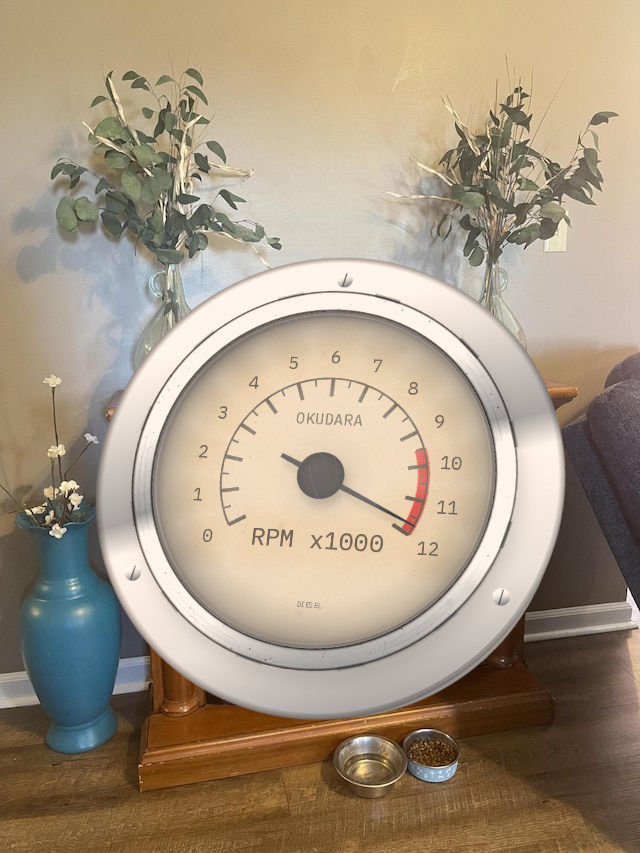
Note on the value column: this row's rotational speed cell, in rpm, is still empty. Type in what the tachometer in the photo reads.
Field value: 11750 rpm
